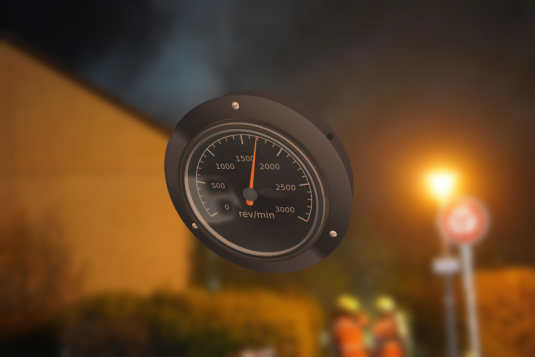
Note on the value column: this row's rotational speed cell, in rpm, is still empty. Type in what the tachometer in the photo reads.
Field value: 1700 rpm
